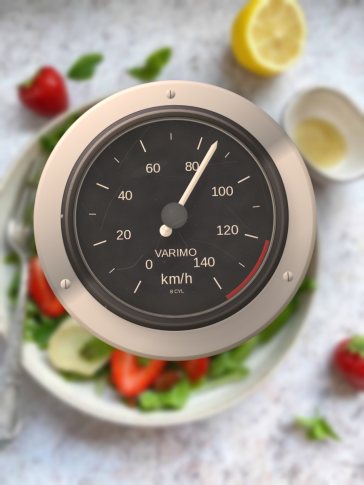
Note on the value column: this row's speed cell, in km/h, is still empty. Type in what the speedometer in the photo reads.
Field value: 85 km/h
